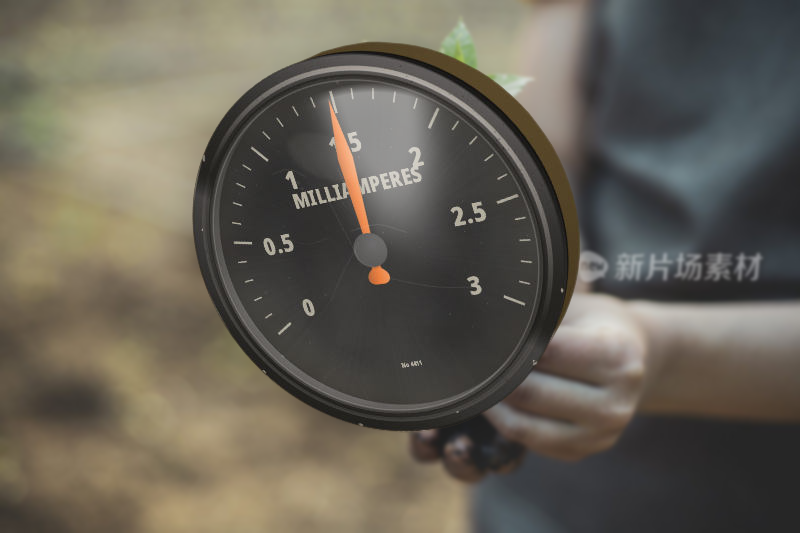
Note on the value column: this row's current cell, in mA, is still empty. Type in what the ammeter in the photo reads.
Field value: 1.5 mA
